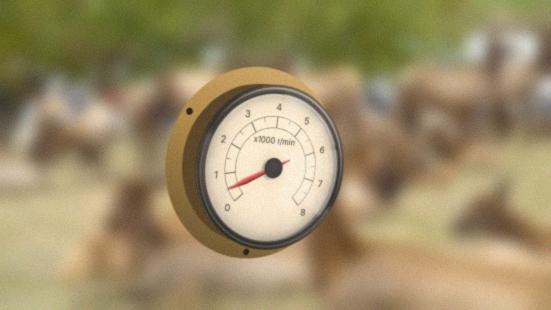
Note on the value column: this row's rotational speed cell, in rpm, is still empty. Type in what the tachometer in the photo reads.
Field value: 500 rpm
